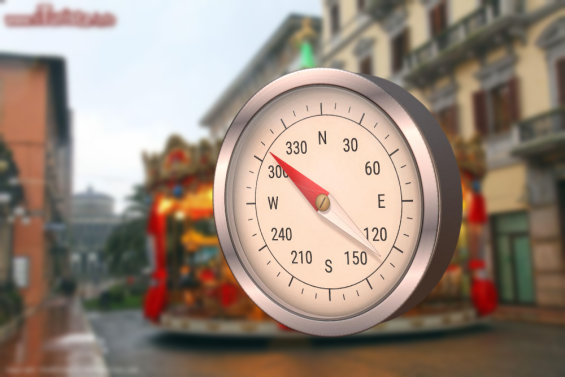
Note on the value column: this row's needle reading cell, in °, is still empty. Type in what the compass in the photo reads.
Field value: 310 °
